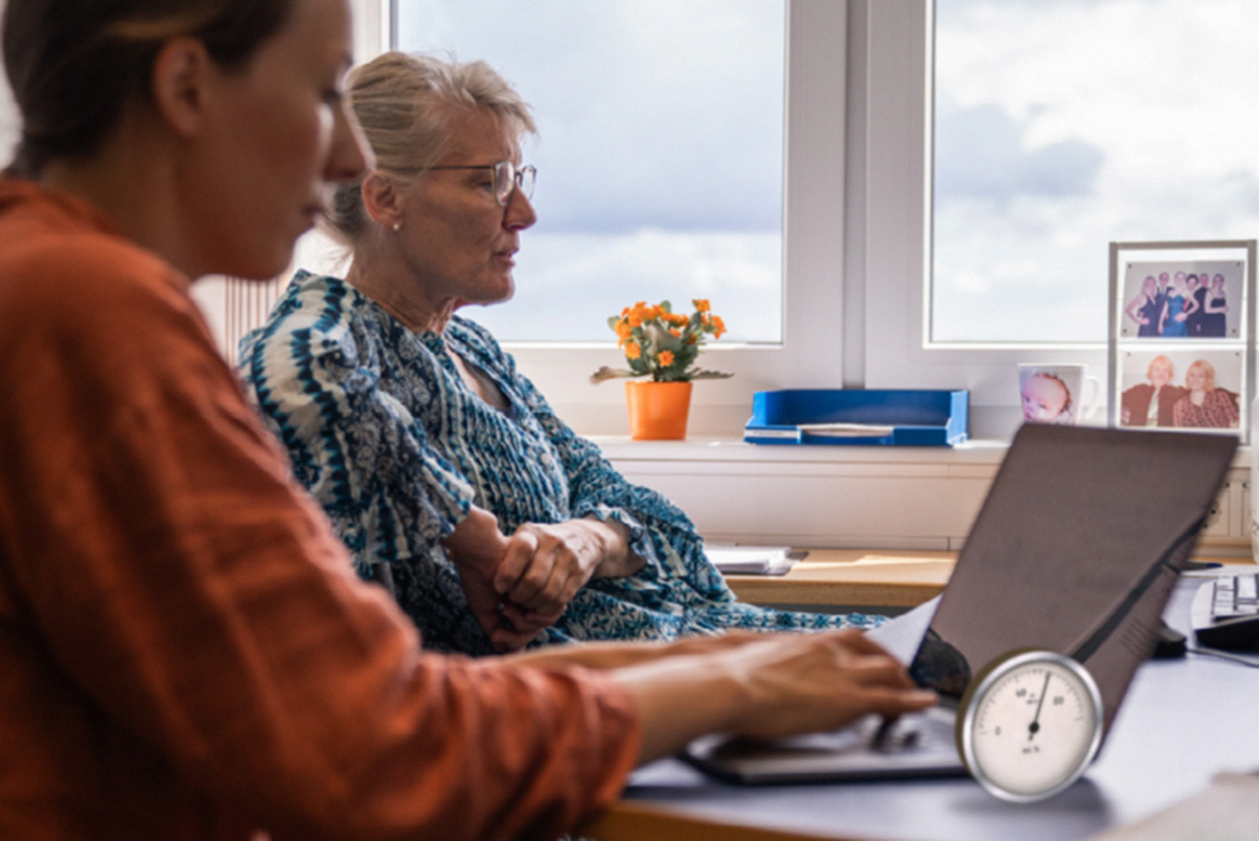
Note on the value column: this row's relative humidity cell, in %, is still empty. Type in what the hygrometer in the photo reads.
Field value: 60 %
